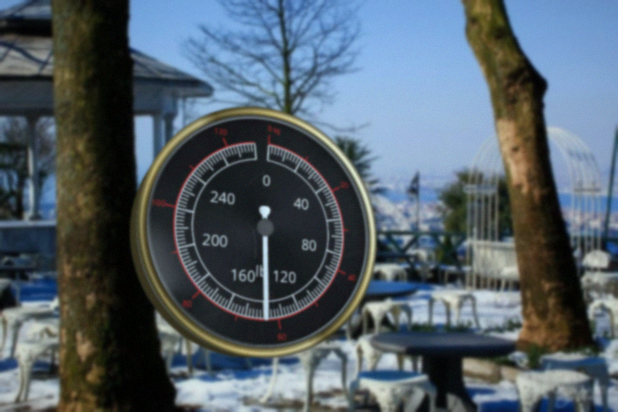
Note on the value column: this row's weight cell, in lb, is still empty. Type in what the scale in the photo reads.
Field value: 140 lb
